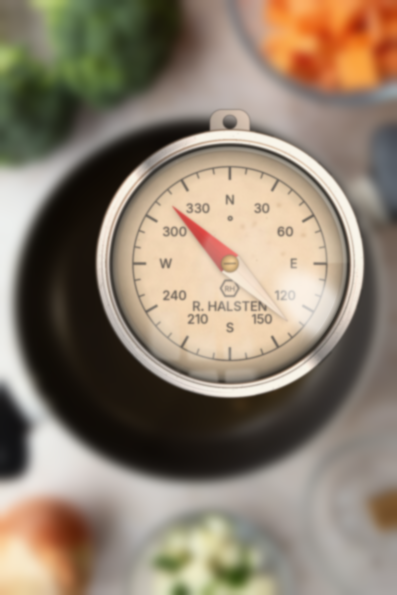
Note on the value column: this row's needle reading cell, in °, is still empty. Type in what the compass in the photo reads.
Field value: 315 °
